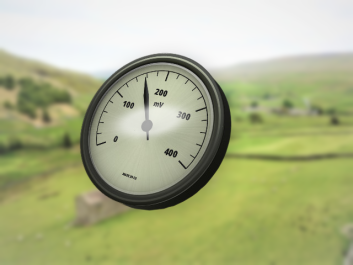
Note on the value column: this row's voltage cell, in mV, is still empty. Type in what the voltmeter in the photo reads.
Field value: 160 mV
